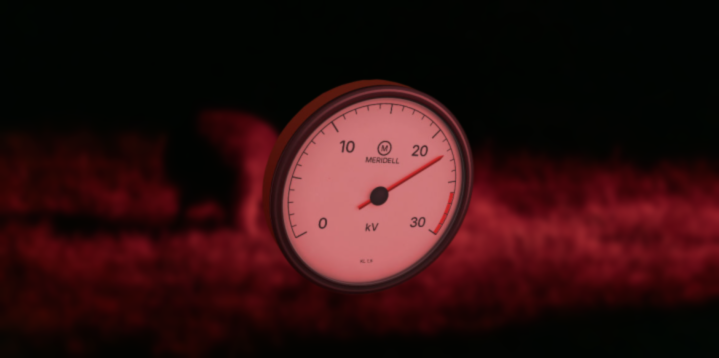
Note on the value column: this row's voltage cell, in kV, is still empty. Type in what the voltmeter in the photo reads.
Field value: 22 kV
